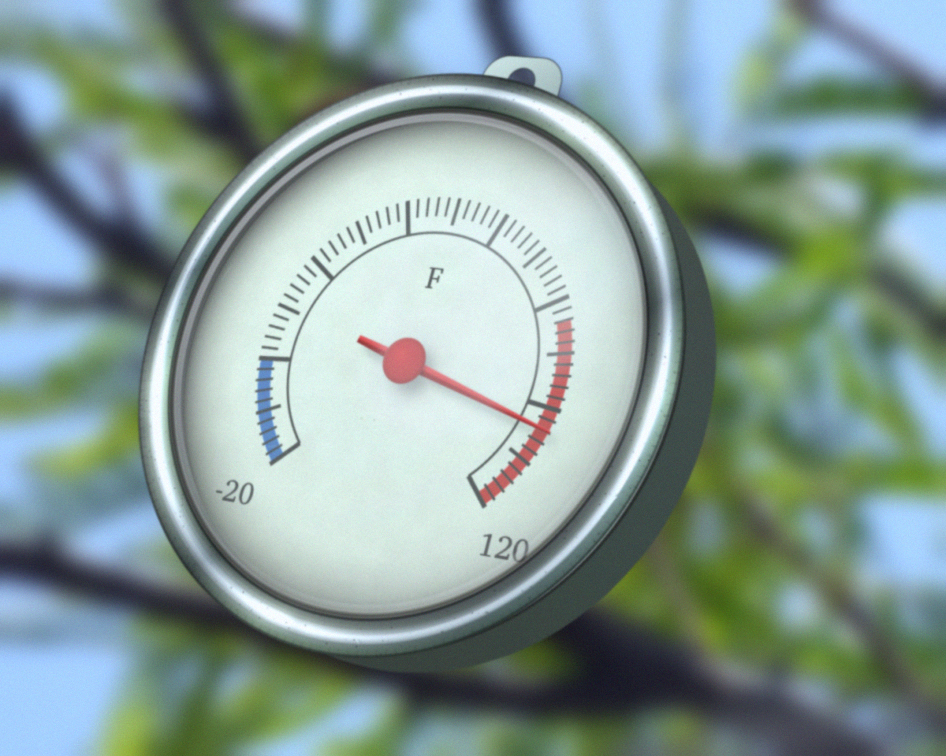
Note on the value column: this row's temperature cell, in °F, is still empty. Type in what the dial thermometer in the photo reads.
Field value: 104 °F
